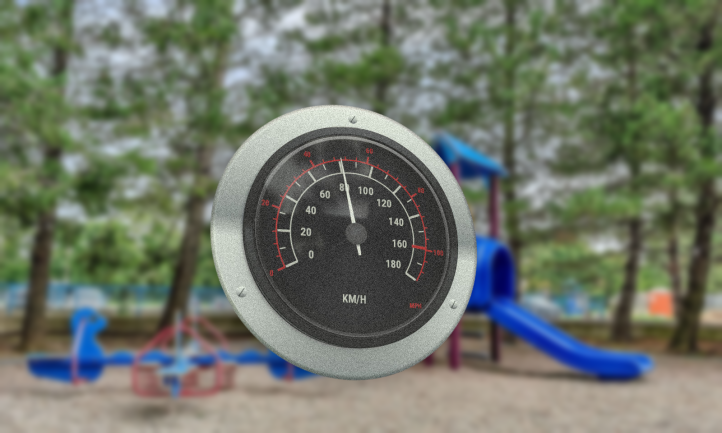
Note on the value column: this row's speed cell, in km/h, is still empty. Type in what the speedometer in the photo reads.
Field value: 80 km/h
